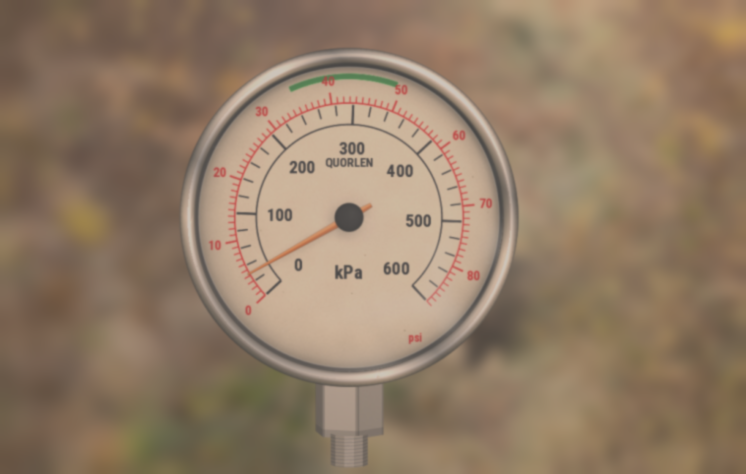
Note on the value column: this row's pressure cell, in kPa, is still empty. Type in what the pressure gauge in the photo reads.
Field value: 30 kPa
